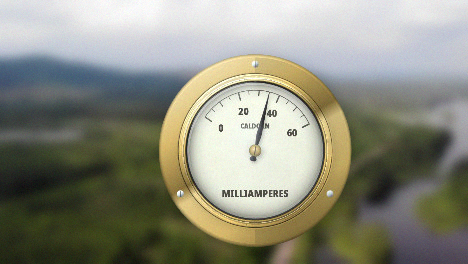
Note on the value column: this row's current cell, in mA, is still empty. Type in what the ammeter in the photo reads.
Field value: 35 mA
